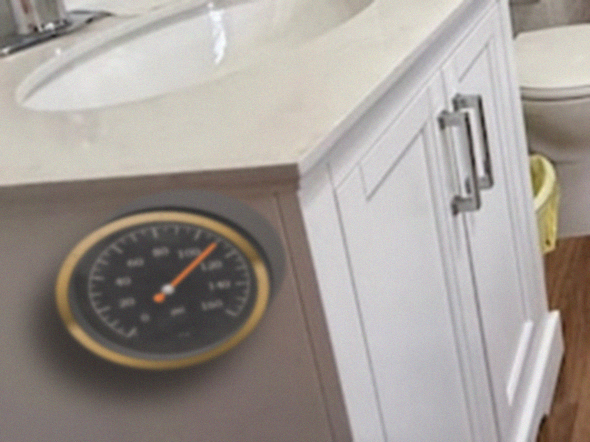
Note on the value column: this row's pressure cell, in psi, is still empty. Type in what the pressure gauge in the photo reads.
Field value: 110 psi
